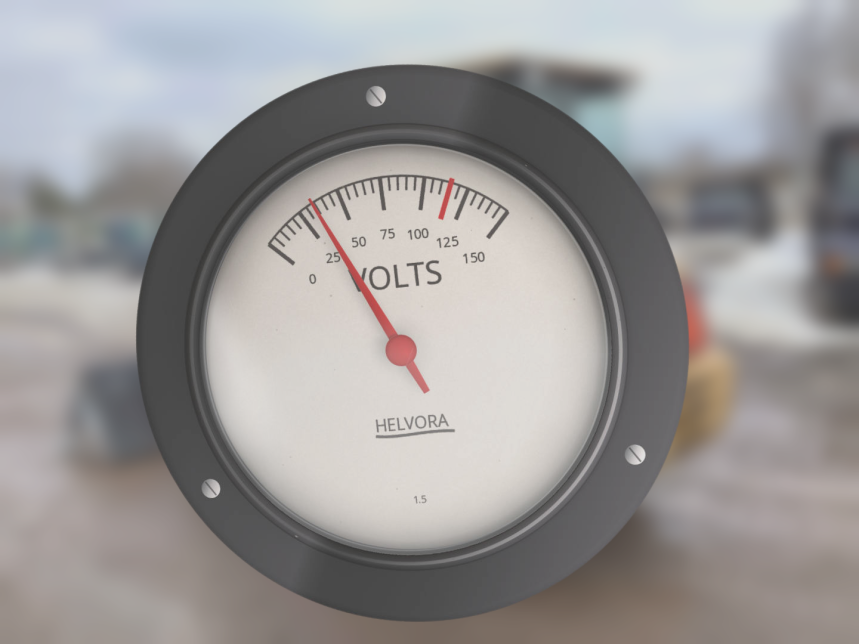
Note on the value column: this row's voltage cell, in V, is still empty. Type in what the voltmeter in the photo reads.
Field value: 35 V
